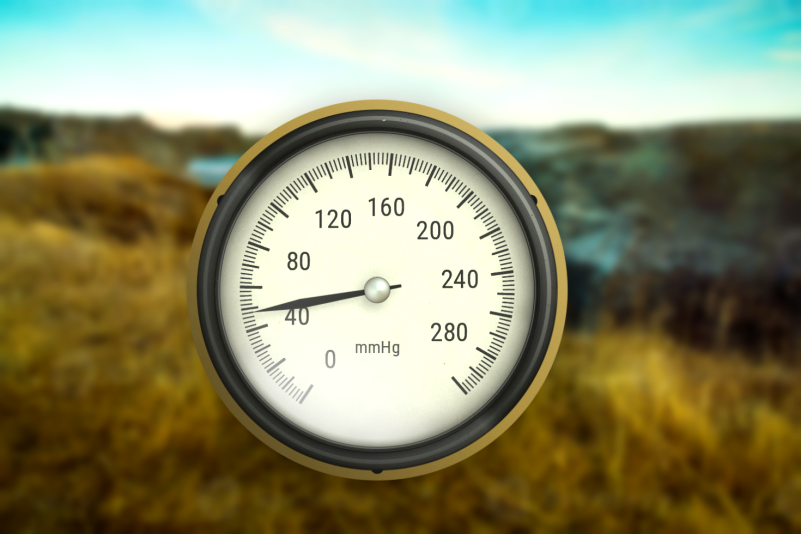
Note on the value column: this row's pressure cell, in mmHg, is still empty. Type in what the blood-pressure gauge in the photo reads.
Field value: 48 mmHg
